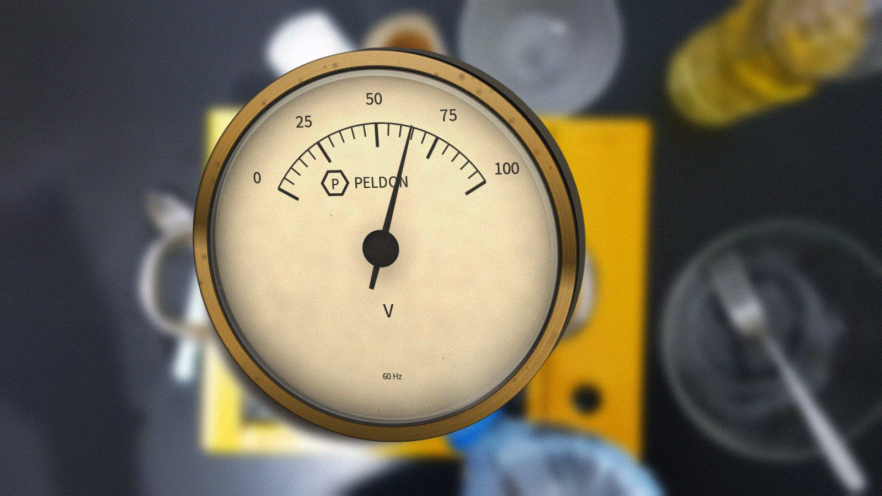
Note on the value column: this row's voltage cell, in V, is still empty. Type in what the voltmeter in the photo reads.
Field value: 65 V
